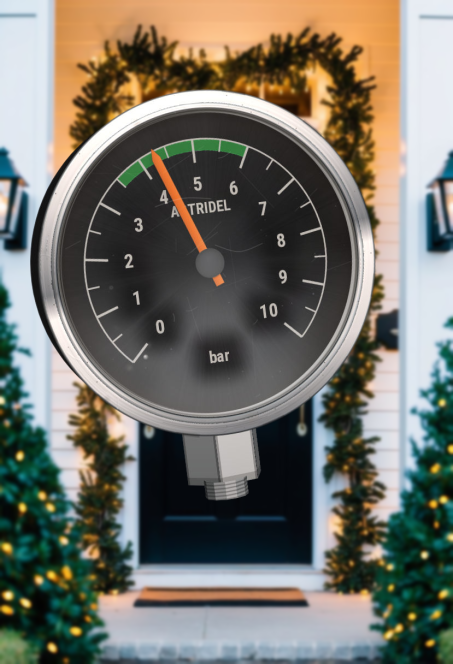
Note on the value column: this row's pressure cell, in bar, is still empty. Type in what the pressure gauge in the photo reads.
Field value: 4.25 bar
